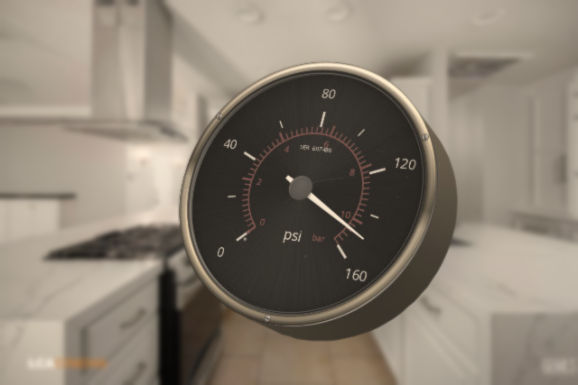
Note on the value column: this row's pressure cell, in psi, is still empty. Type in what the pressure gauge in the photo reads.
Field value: 150 psi
